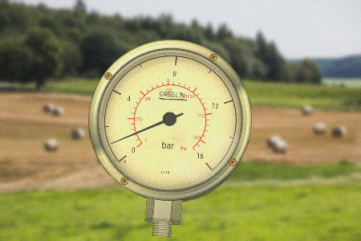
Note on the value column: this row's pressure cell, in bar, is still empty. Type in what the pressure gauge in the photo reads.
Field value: 1 bar
